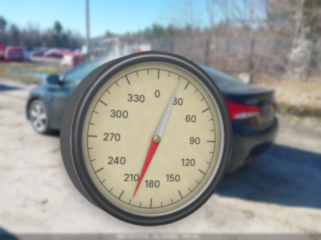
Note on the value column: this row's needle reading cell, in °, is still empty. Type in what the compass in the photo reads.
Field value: 200 °
